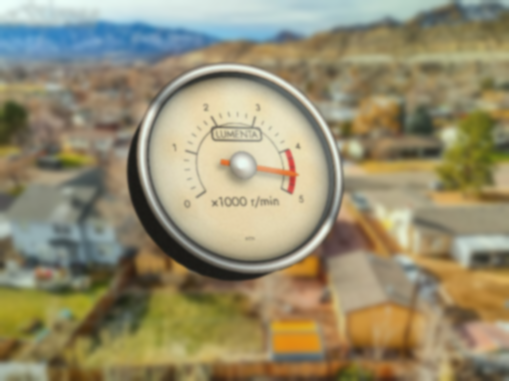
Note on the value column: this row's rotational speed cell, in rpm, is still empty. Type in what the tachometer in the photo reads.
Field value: 4600 rpm
